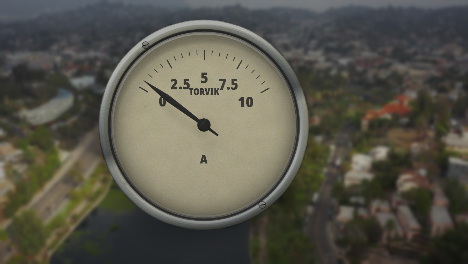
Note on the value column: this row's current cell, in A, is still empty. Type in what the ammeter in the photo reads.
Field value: 0.5 A
